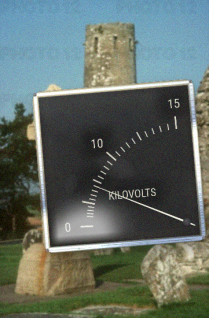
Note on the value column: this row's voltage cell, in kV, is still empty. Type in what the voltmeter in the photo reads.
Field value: 7 kV
